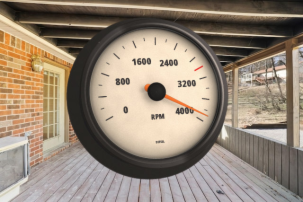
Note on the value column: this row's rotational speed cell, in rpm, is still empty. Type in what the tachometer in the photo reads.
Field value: 3900 rpm
